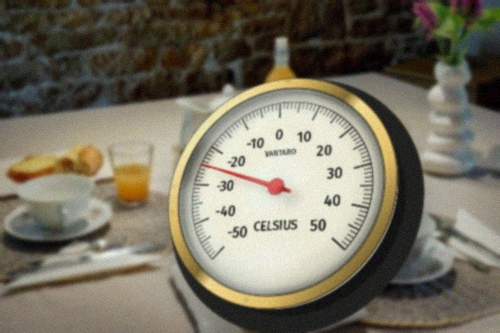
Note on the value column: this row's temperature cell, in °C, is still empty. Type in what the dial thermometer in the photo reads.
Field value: -25 °C
